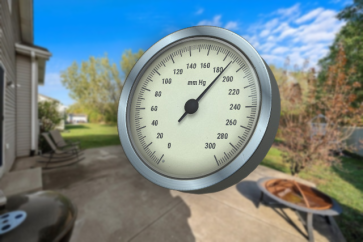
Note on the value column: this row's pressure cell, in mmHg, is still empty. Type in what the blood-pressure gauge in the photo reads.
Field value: 190 mmHg
